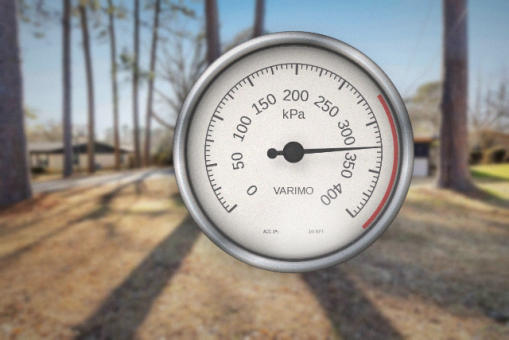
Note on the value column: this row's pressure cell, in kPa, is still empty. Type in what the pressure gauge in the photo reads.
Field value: 325 kPa
